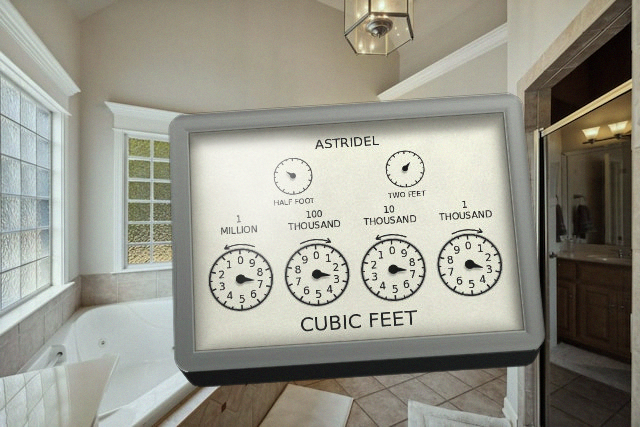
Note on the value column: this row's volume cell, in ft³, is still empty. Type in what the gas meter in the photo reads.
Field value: 727300 ft³
